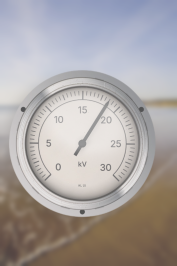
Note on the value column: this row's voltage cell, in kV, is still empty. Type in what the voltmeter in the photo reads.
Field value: 18.5 kV
